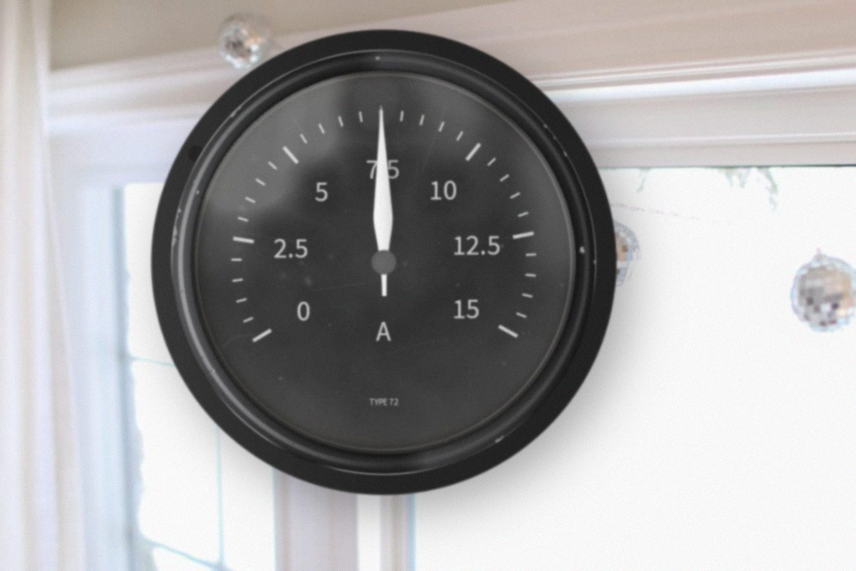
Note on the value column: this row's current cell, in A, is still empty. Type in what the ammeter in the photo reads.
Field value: 7.5 A
